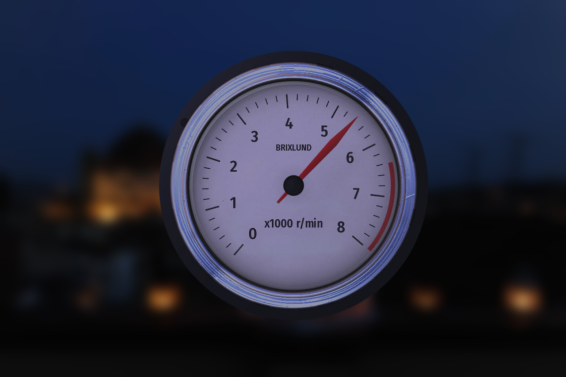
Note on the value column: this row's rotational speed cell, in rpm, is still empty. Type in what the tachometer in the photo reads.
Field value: 5400 rpm
